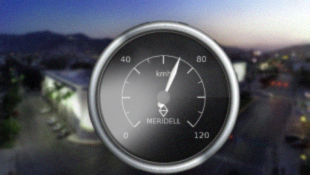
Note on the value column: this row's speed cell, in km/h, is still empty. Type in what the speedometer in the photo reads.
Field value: 70 km/h
